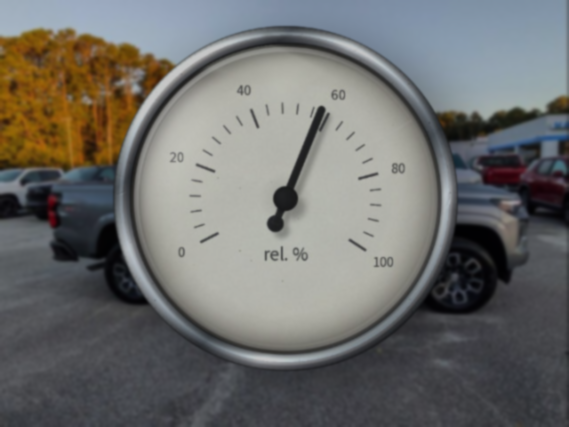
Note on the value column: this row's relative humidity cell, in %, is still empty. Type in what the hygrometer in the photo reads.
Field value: 58 %
